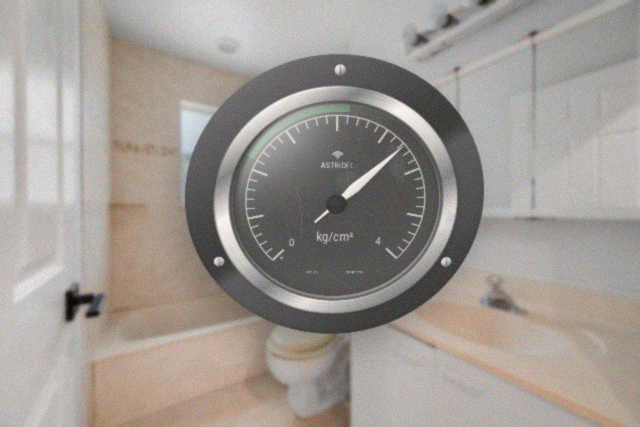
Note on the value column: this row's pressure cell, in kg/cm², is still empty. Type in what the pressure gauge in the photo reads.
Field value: 2.7 kg/cm²
